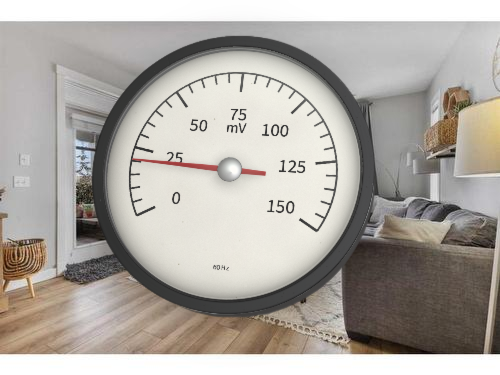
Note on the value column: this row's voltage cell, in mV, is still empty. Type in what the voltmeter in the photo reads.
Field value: 20 mV
